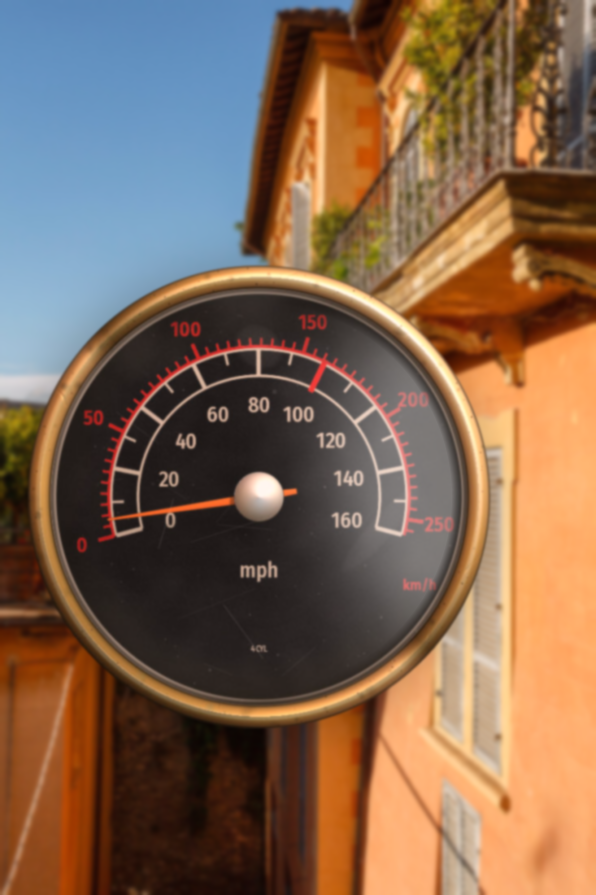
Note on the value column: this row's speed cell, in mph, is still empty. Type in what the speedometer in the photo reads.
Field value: 5 mph
